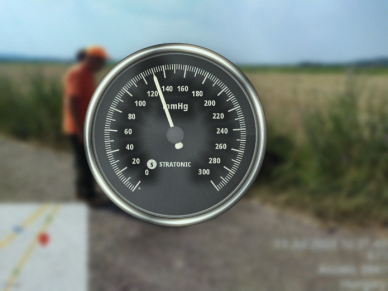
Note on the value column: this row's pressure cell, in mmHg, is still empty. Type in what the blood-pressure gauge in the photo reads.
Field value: 130 mmHg
